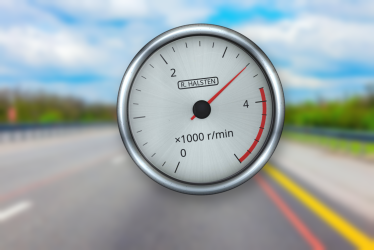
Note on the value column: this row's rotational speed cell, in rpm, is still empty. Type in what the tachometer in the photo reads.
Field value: 3400 rpm
